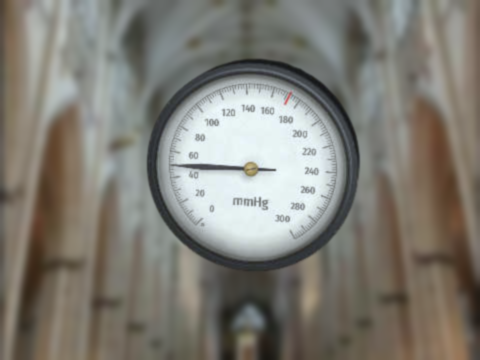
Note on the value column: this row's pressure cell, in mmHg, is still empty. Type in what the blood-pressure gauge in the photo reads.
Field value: 50 mmHg
